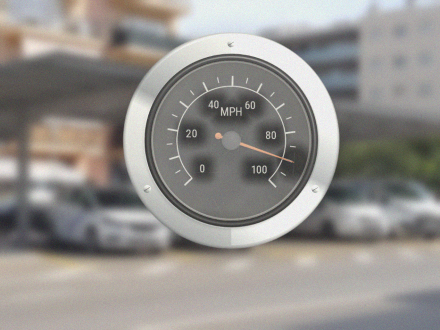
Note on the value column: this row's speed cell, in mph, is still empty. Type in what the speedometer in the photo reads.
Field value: 90 mph
